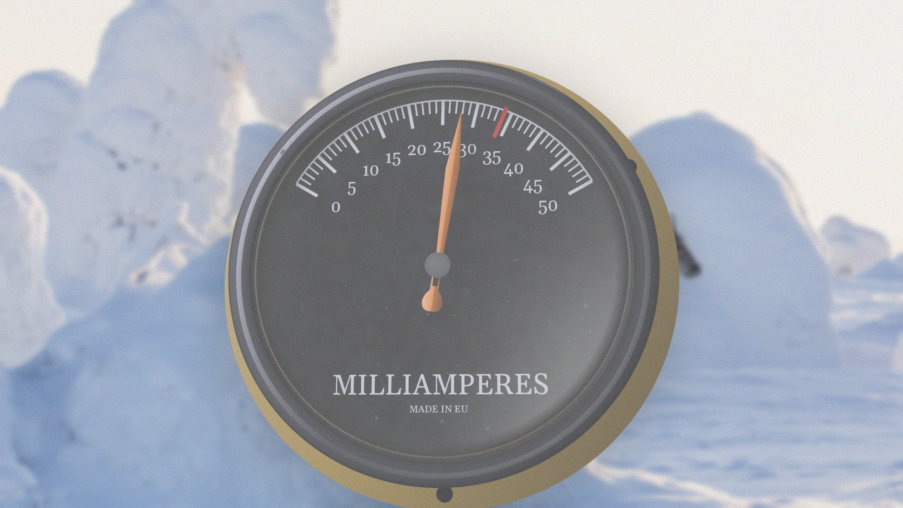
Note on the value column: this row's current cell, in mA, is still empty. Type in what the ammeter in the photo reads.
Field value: 28 mA
